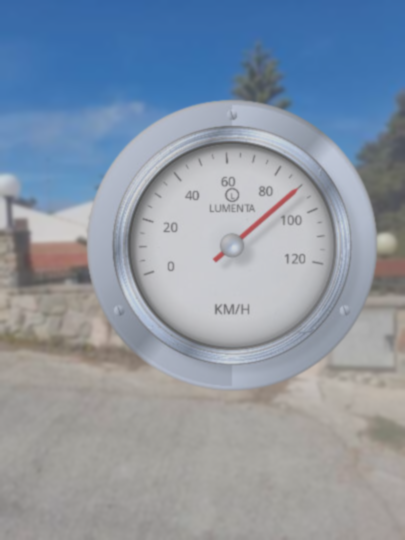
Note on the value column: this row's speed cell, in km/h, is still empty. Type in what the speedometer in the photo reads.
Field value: 90 km/h
